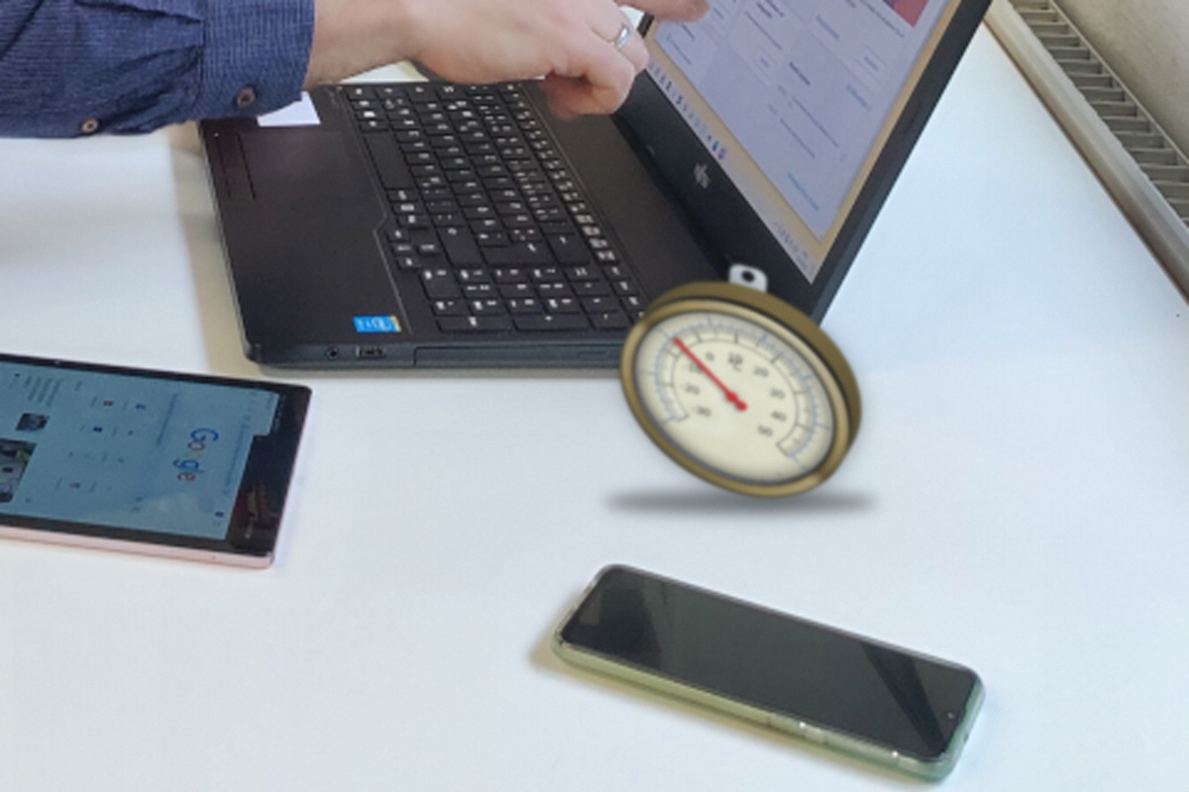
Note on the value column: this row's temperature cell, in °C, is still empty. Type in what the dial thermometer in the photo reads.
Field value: -5 °C
